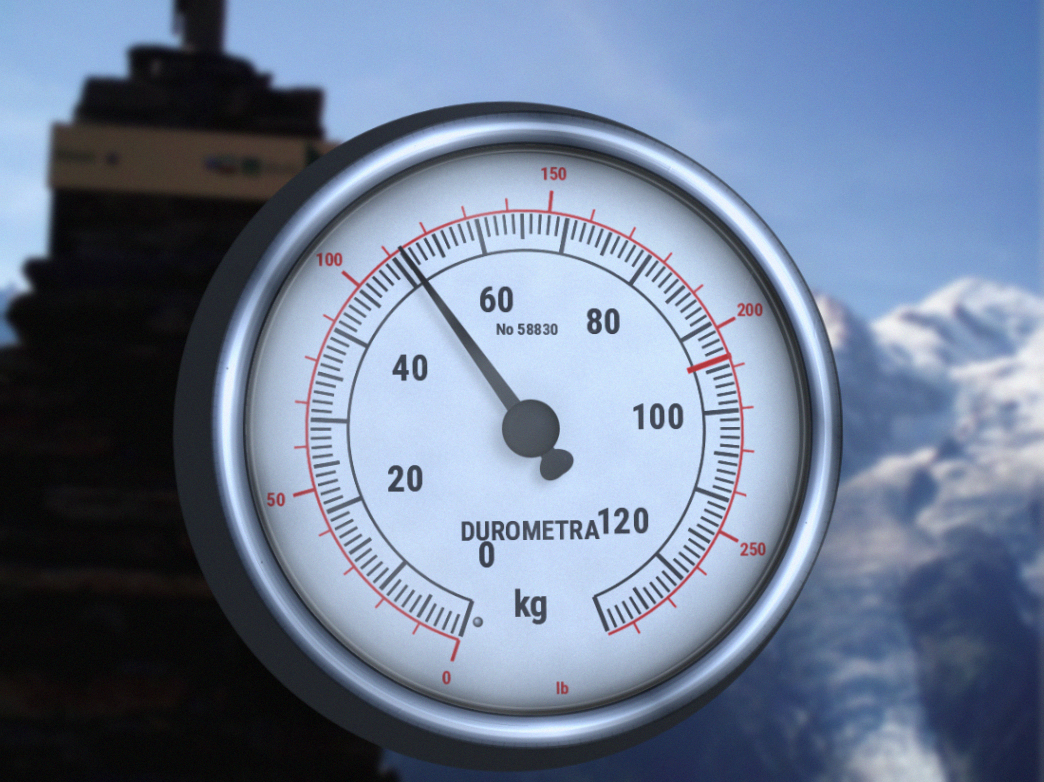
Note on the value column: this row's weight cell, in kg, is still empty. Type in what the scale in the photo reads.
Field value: 51 kg
